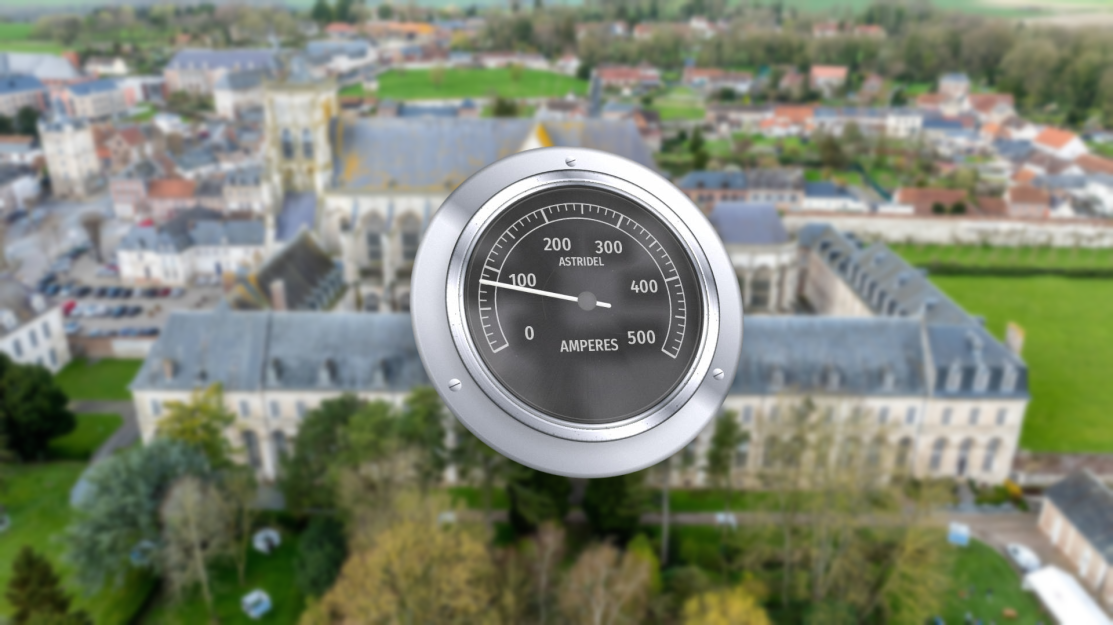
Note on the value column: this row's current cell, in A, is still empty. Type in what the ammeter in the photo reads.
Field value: 80 A
